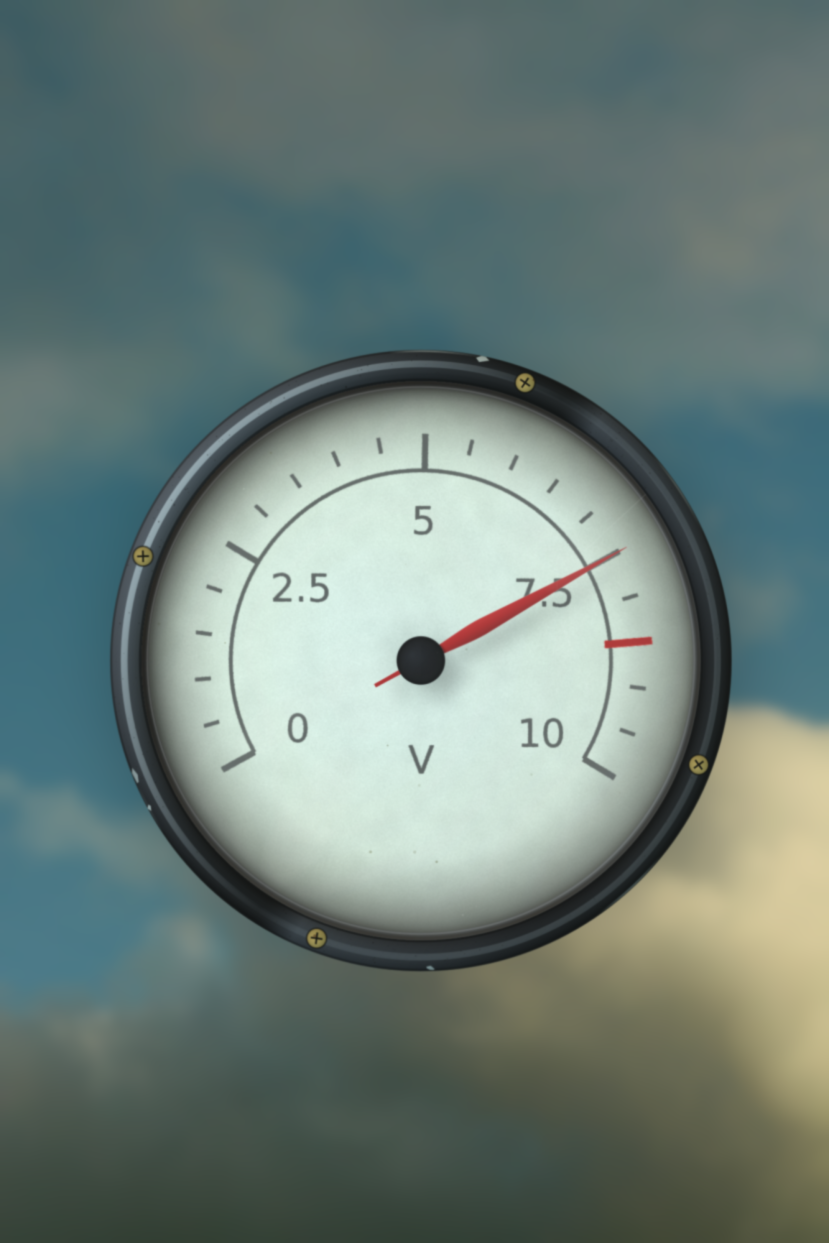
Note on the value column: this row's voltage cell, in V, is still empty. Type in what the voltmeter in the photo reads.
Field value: 7.5 V
